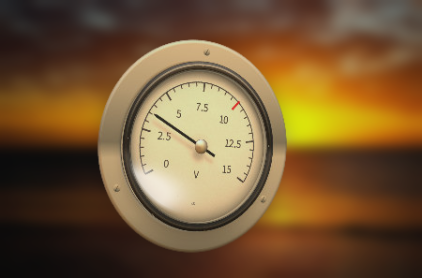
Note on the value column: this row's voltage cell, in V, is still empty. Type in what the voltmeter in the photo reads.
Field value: 3.5 V
